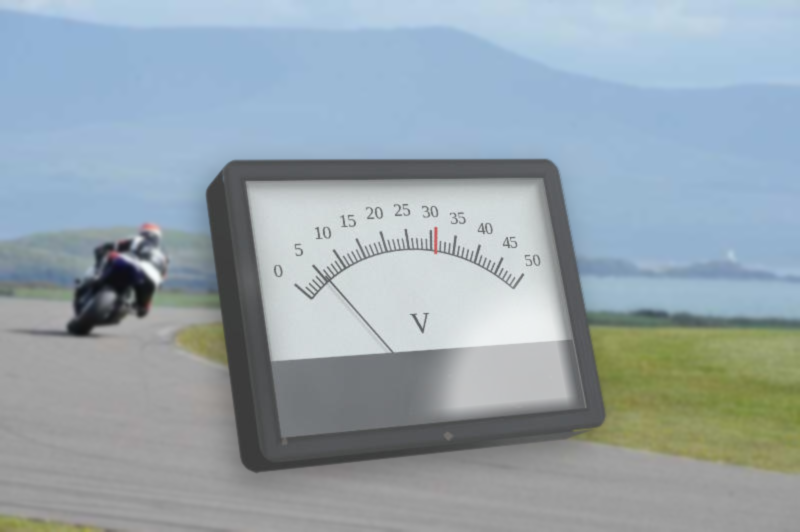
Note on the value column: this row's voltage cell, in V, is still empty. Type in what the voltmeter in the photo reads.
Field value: 5 V
